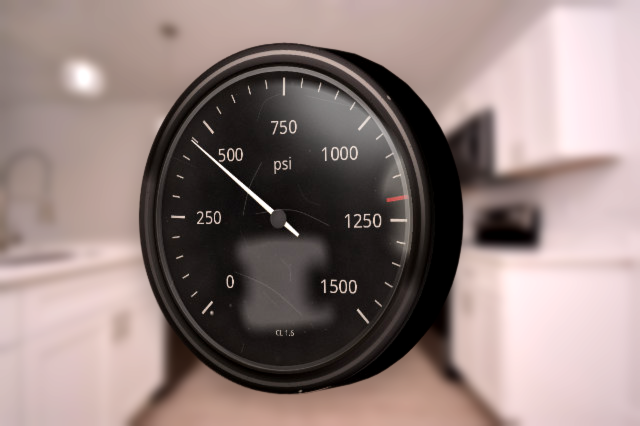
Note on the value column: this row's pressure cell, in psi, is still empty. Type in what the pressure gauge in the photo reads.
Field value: 450 psi
